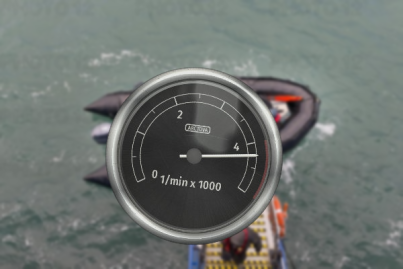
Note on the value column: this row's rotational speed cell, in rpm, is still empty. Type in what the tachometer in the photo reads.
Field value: 4250 rpm
